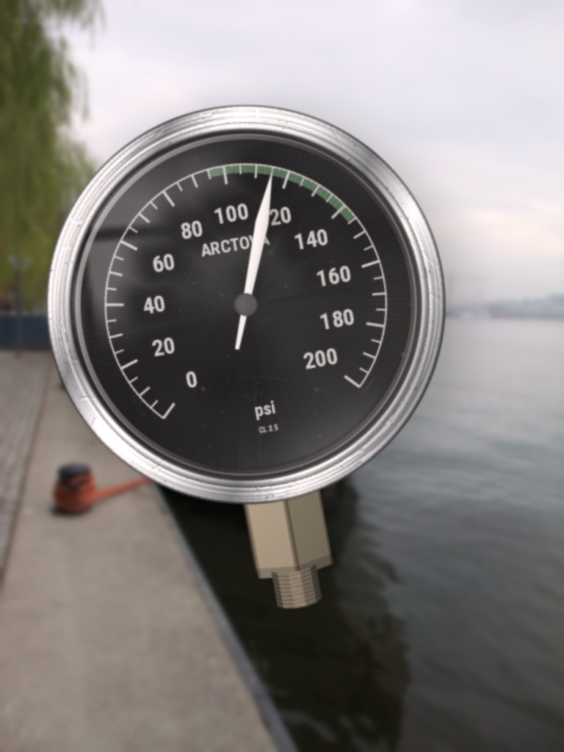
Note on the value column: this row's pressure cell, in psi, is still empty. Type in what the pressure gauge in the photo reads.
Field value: 115 psi
